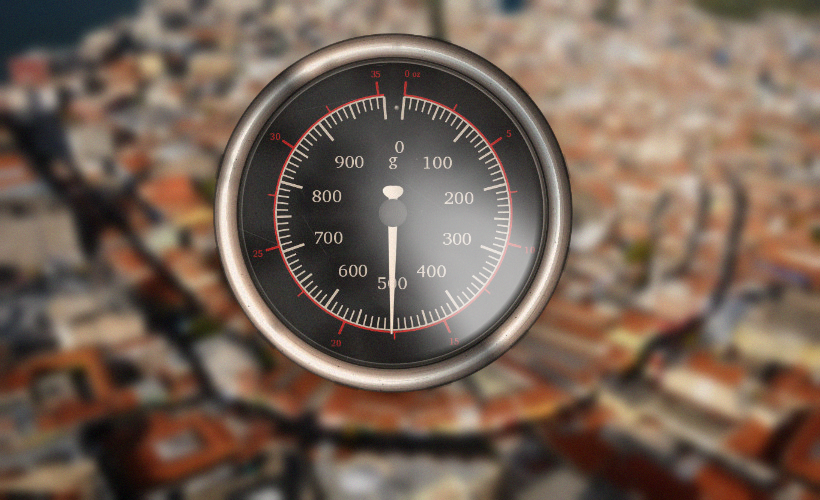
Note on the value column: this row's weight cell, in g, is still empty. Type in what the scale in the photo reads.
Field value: 500 g
